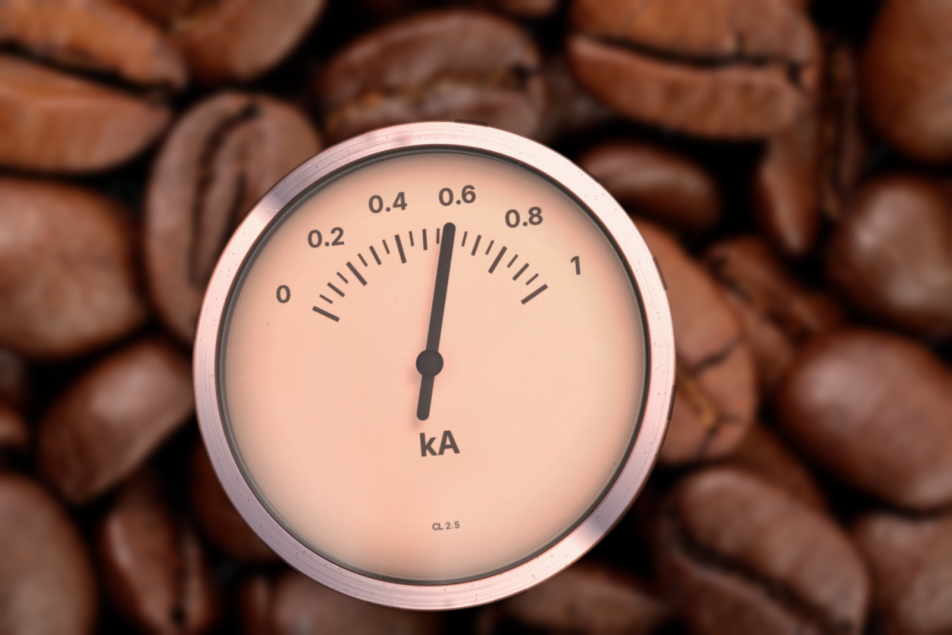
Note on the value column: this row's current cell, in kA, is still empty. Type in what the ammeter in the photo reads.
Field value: 0.6 kA
